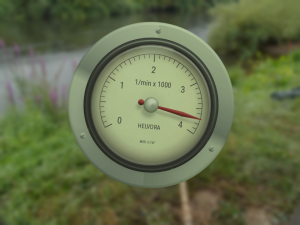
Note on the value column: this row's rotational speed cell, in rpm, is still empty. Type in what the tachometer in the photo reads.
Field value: 3700 rpm
